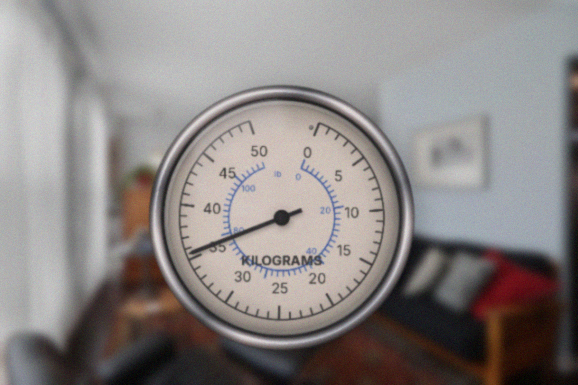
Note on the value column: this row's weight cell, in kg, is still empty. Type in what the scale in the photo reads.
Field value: 35.5 kg
